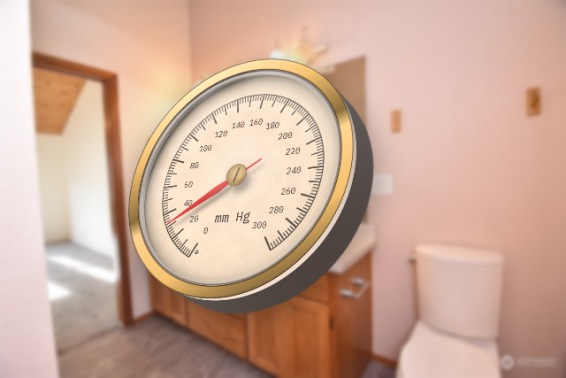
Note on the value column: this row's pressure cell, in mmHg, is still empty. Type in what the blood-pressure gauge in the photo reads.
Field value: 30 mmHg
